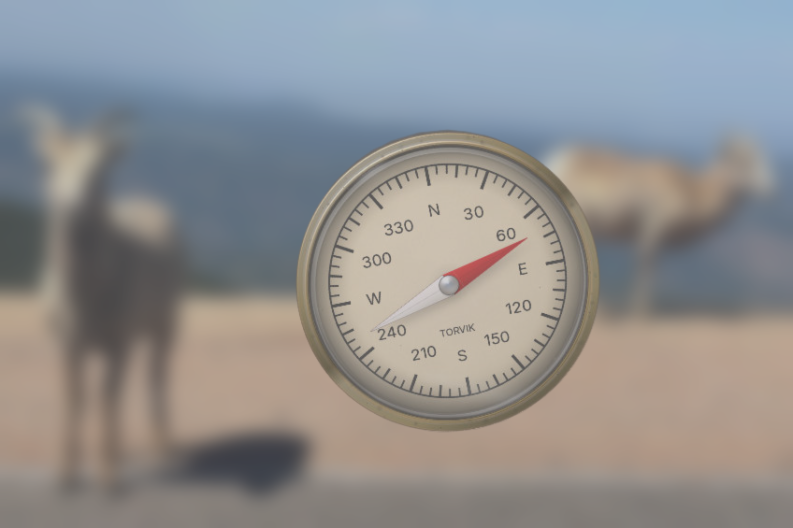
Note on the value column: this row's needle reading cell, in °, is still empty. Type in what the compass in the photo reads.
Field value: 70 °
